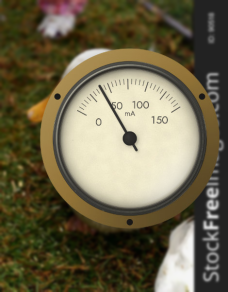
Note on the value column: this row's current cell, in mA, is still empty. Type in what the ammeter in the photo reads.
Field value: 40 mA
